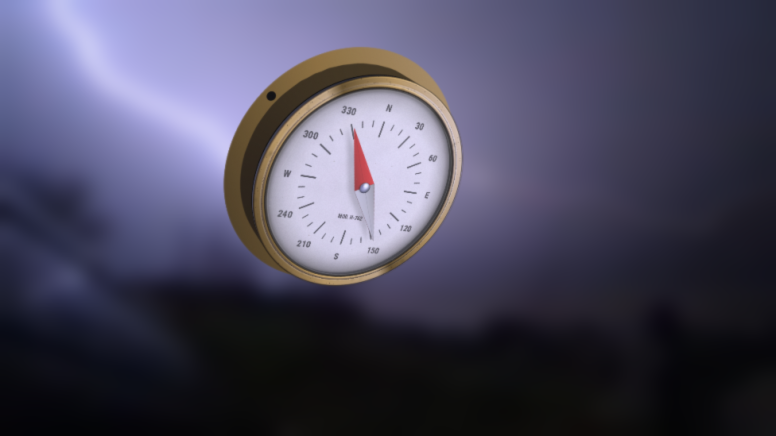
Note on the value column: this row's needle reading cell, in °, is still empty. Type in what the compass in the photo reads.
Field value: 330 °
